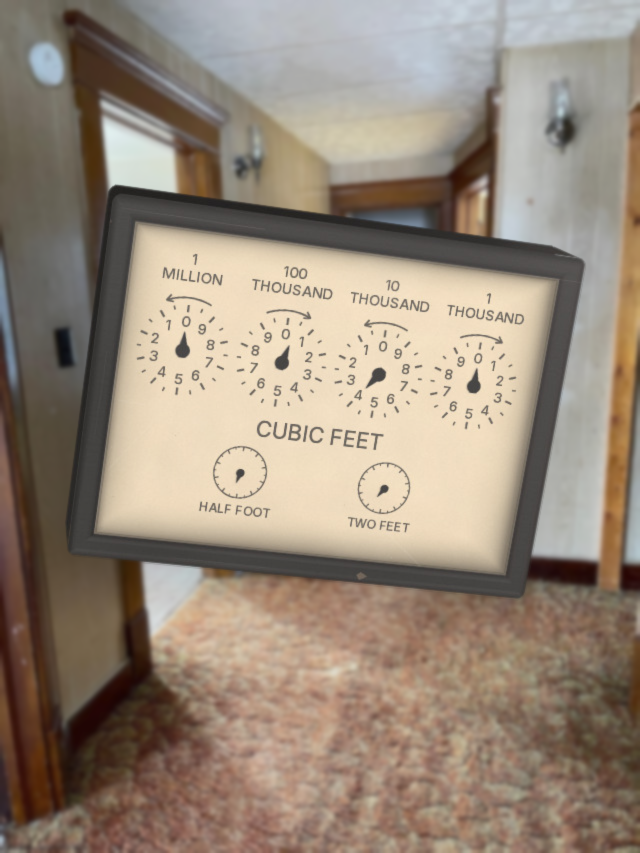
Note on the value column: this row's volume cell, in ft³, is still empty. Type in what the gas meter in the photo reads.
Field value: 4000 ft³
